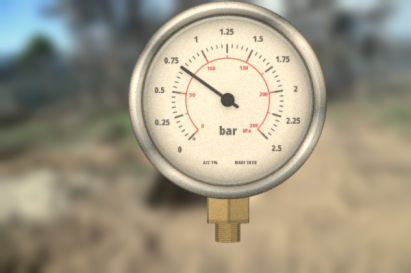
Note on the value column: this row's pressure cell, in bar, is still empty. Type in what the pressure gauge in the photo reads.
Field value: 0.75 bar
